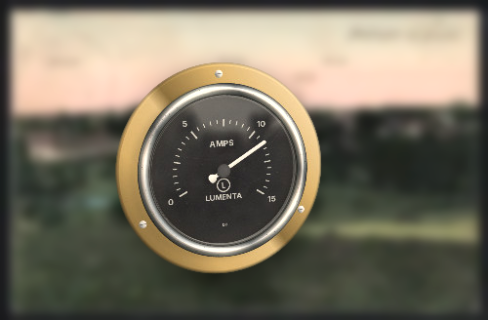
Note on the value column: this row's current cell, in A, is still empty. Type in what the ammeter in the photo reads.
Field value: 11 A
